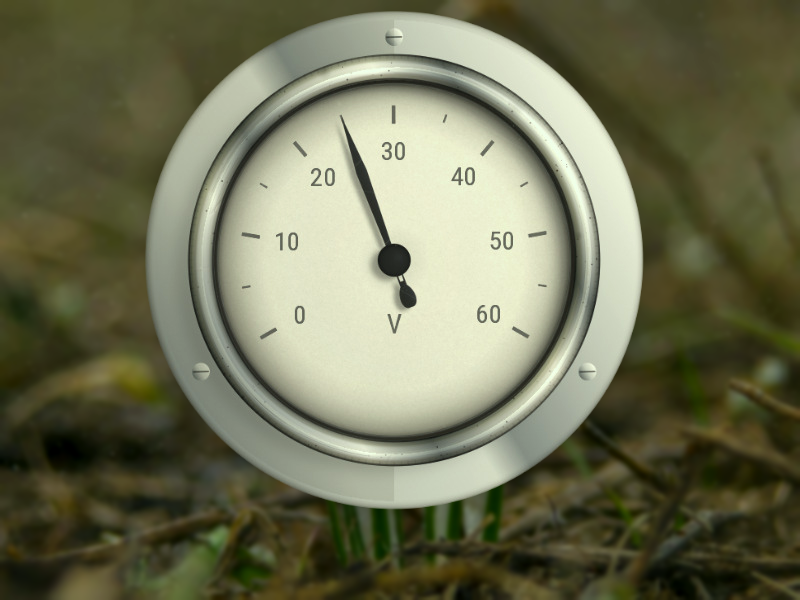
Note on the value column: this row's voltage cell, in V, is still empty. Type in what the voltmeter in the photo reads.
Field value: 25 V
